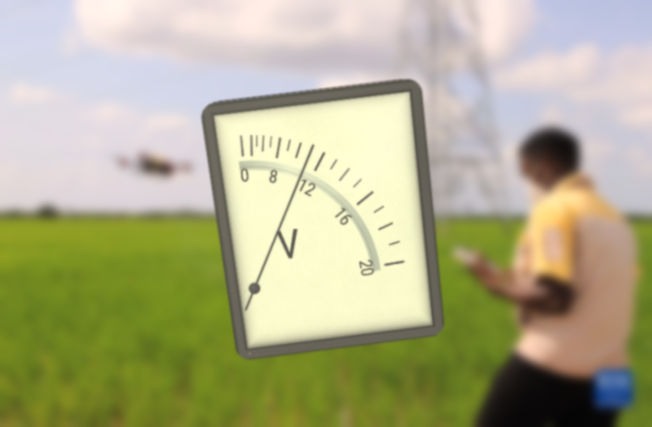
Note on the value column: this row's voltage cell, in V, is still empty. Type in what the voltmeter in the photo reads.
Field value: 11 V
